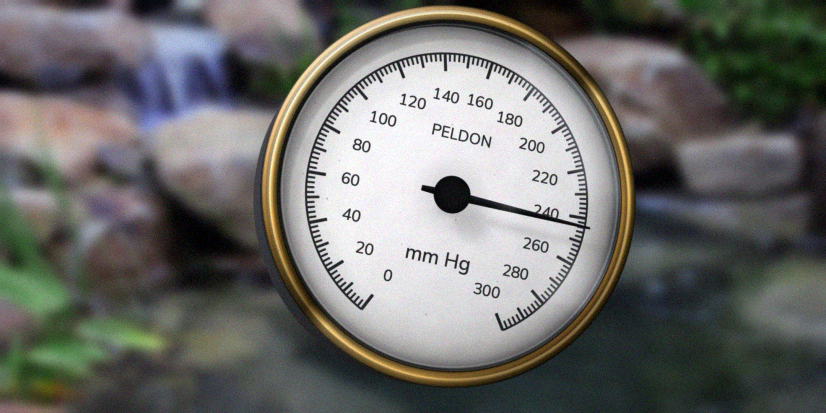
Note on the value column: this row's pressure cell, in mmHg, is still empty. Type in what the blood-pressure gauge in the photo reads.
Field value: 244 mmHg
